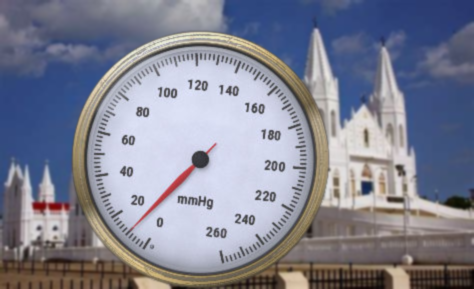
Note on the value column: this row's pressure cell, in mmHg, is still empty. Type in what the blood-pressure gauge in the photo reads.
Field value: 10 mmHg
